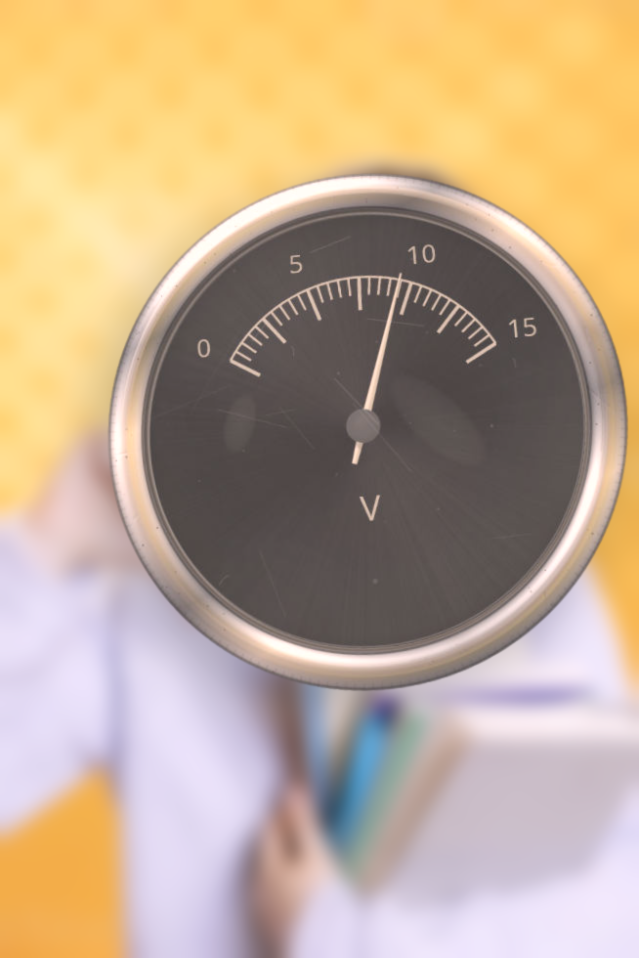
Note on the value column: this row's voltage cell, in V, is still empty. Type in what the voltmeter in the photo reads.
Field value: 9.5 V
